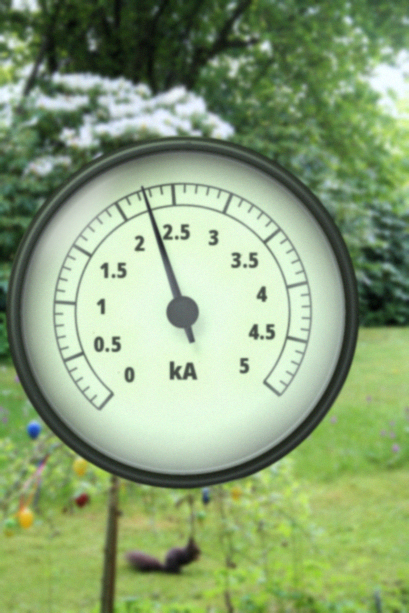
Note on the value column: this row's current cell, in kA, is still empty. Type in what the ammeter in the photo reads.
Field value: 2.25 kA
